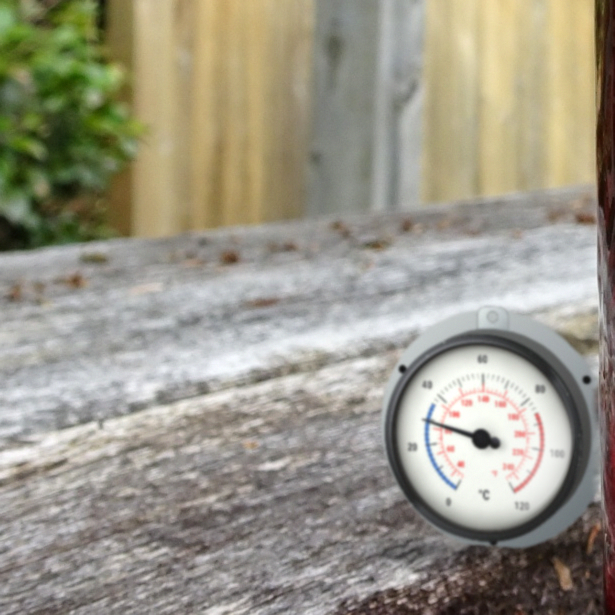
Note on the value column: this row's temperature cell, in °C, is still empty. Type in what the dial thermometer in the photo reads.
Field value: 30 °C
